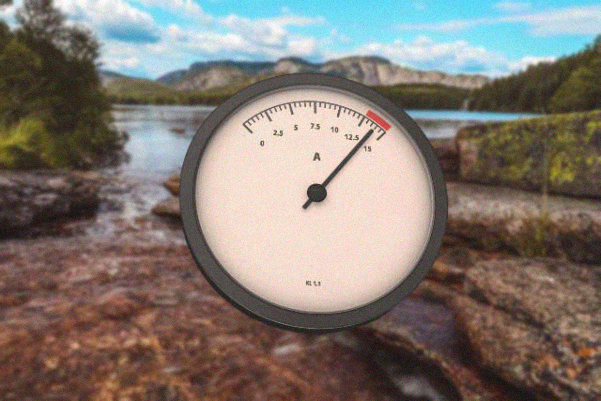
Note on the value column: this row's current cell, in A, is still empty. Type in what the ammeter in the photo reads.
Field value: 14 A
